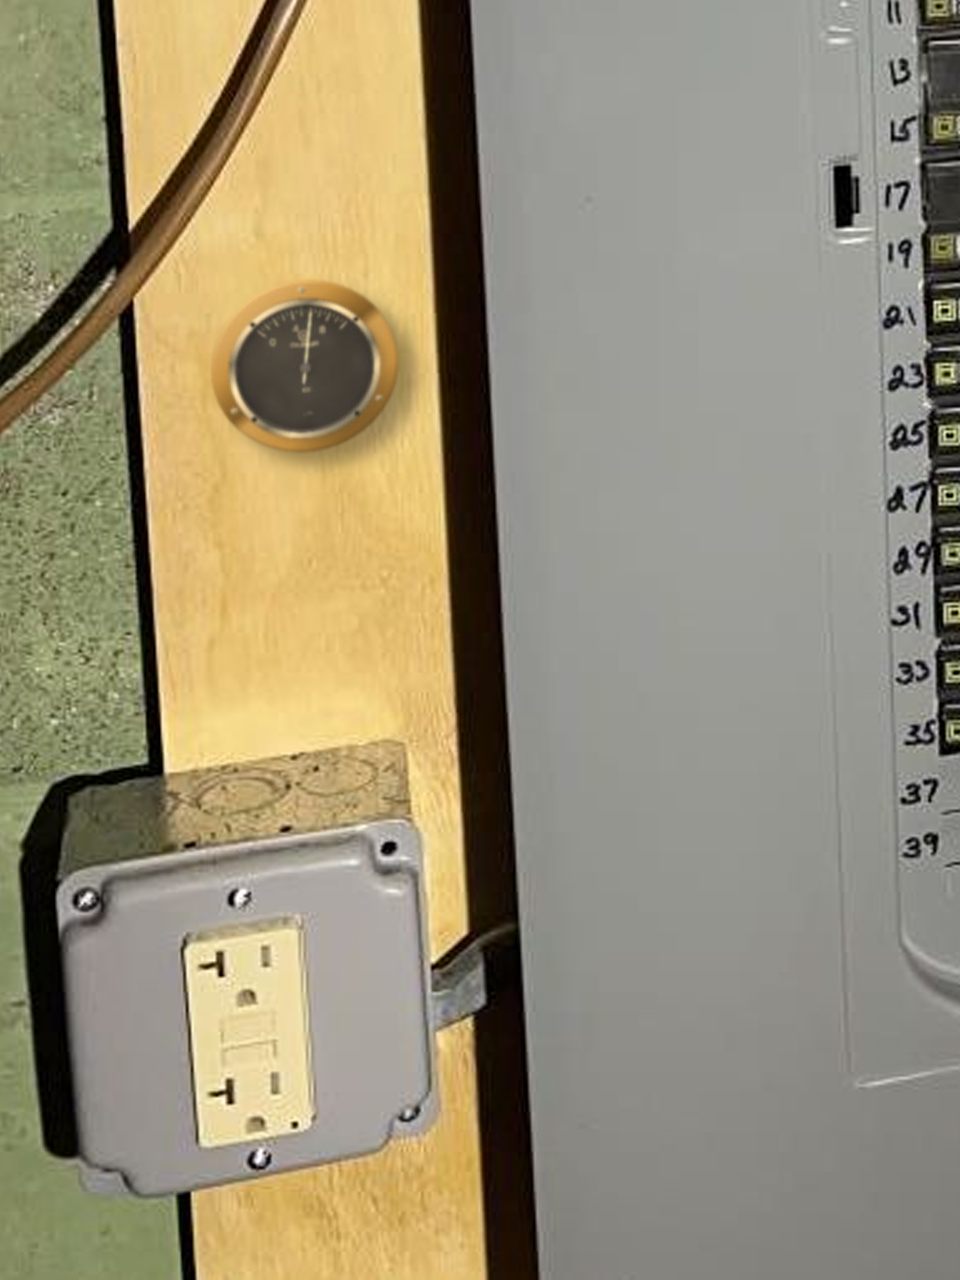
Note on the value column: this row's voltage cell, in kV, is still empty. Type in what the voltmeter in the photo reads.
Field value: 6 kV
